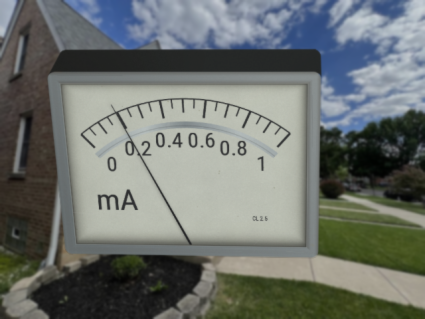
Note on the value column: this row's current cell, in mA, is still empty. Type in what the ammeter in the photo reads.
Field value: 0.2 mA
